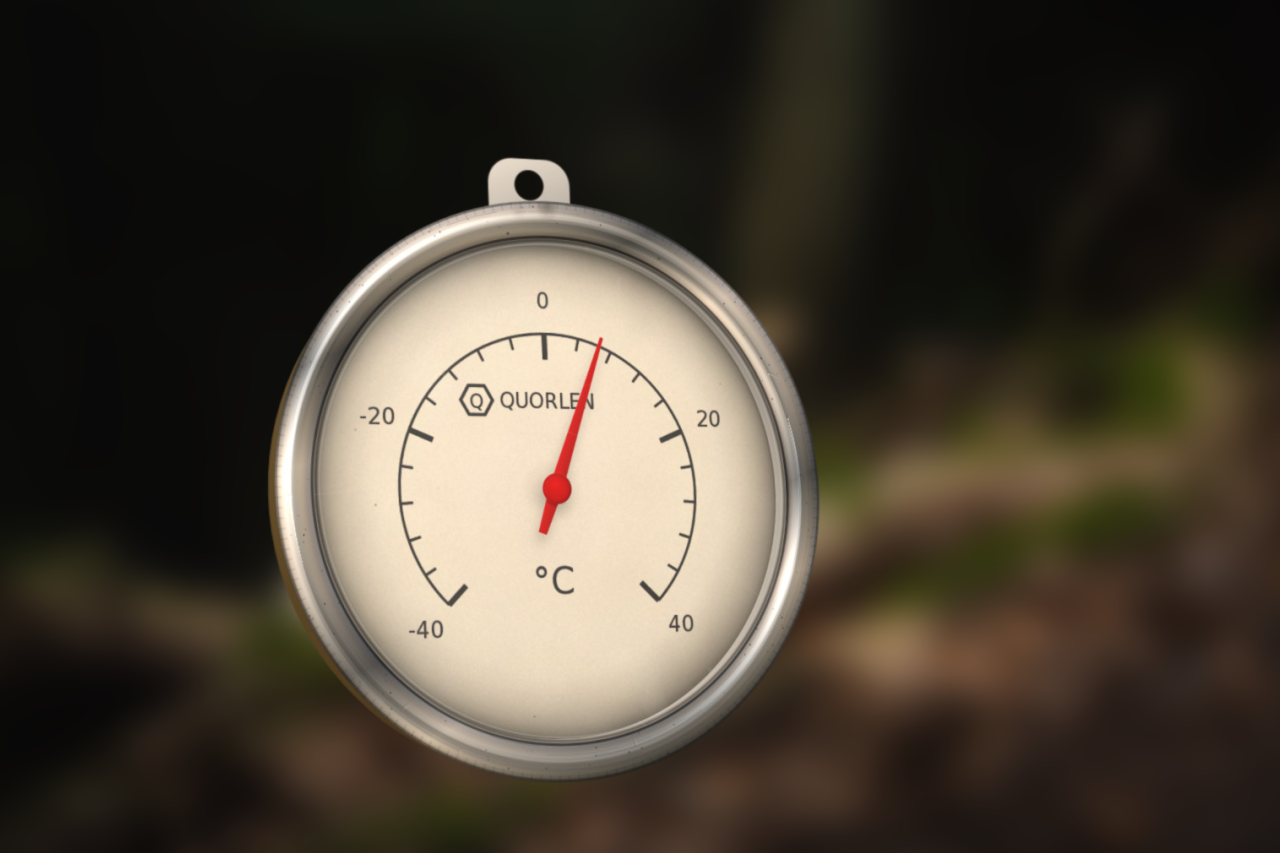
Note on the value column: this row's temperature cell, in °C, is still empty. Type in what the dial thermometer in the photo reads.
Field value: 6 °C
